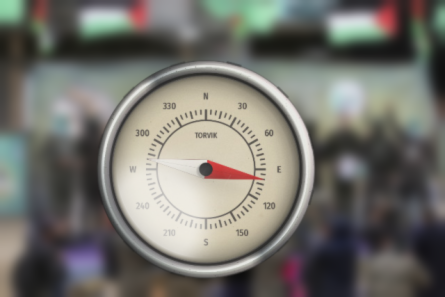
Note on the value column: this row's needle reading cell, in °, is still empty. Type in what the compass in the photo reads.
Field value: 100 °
